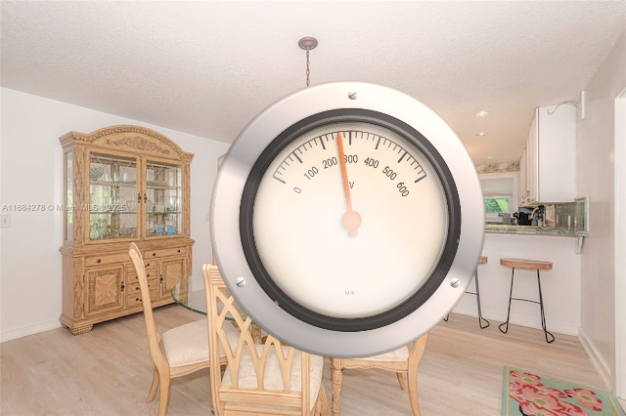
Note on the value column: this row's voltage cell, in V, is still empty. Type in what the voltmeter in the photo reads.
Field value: 260 V
